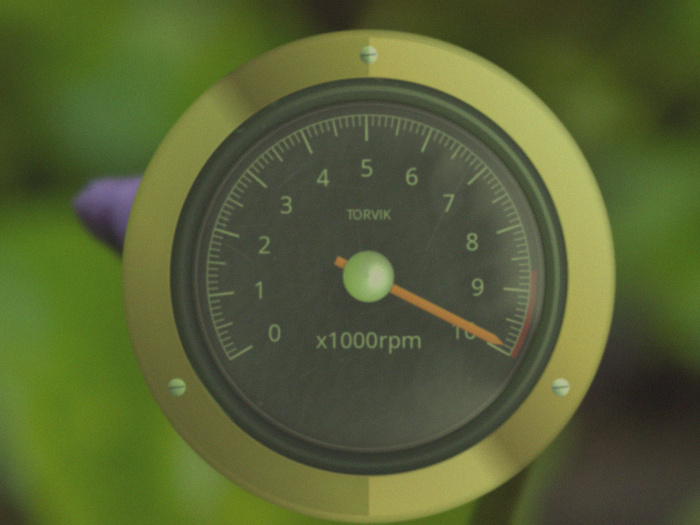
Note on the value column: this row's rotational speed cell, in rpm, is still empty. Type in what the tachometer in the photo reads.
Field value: 9900 rpm
